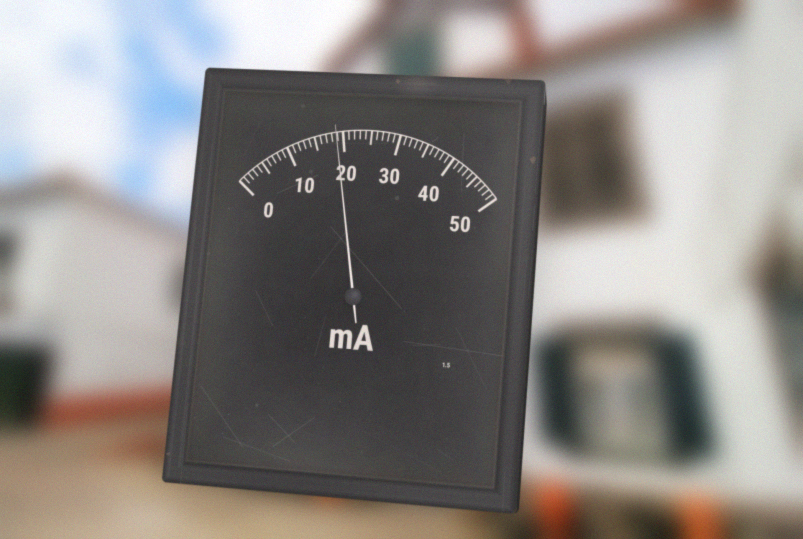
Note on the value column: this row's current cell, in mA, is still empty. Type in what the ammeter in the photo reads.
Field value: 19 mA
